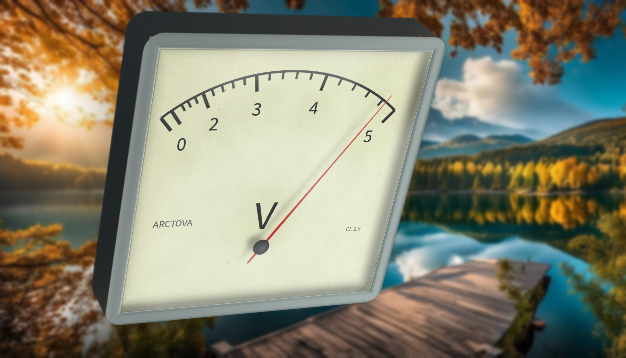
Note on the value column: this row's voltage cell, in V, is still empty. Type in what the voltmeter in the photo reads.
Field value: 4.8 V
